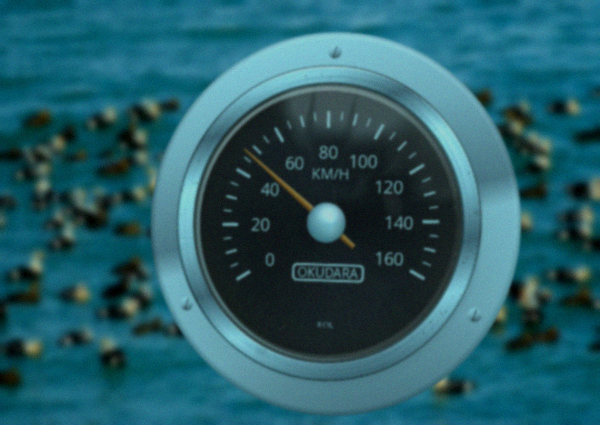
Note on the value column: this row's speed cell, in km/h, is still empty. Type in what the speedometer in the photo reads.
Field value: 47.5 km/h
